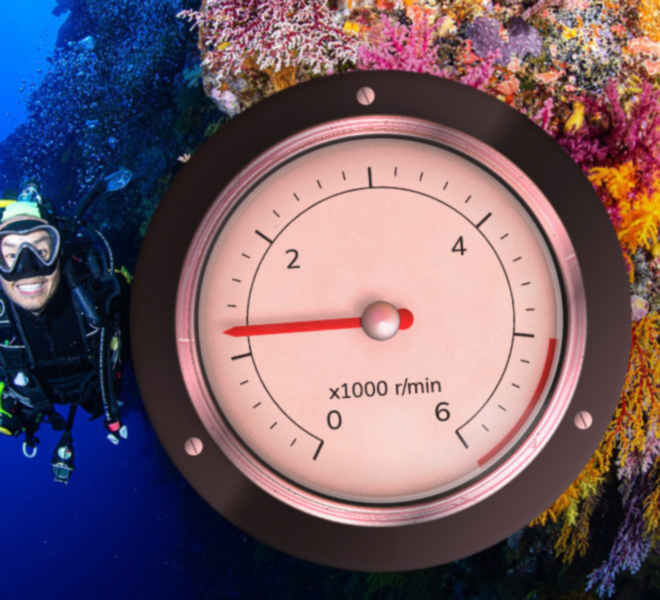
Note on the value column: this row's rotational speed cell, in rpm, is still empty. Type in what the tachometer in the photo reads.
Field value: 1200 rpm
